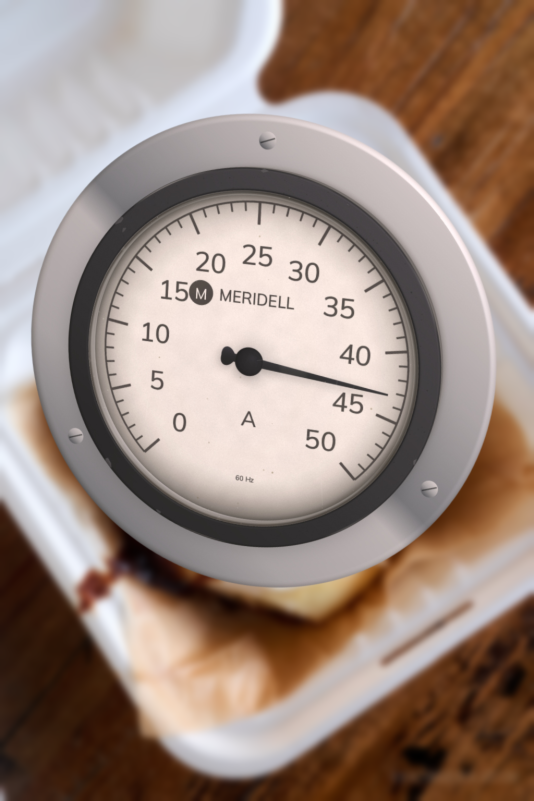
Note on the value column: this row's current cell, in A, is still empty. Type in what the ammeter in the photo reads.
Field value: 43 A
